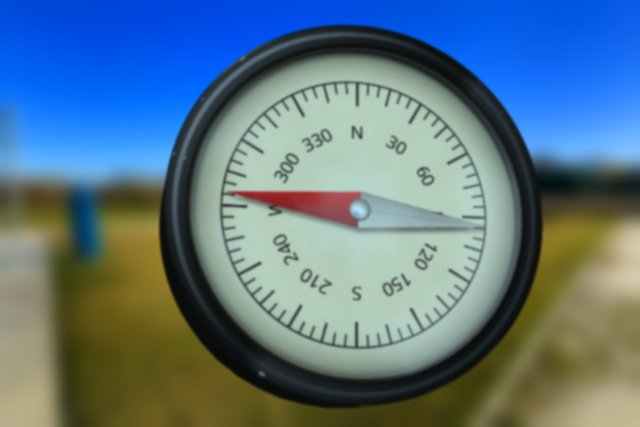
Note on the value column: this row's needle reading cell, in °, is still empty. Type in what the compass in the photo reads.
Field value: 275 °
